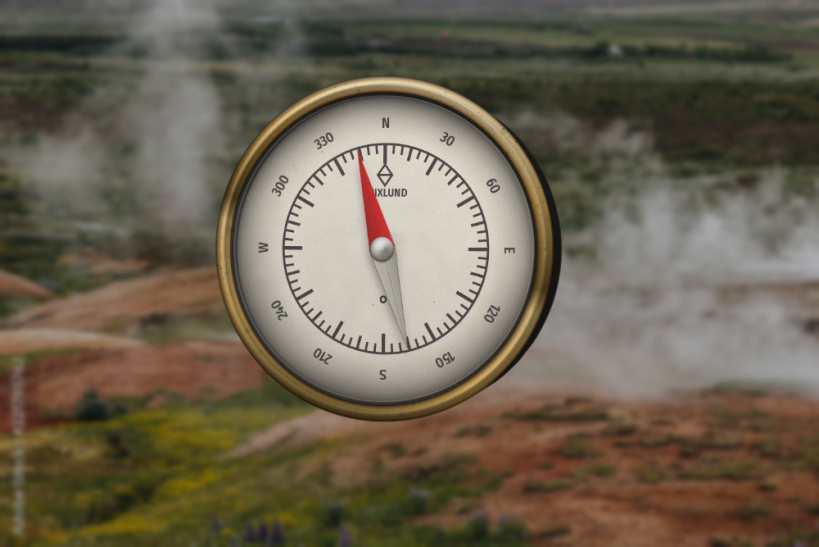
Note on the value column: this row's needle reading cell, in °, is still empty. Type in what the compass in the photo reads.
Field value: 345 °
